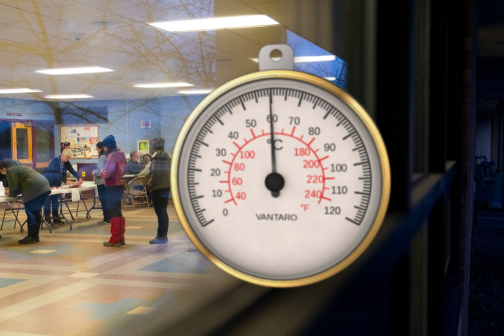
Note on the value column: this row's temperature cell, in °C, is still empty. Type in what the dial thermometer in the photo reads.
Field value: 60 °C
